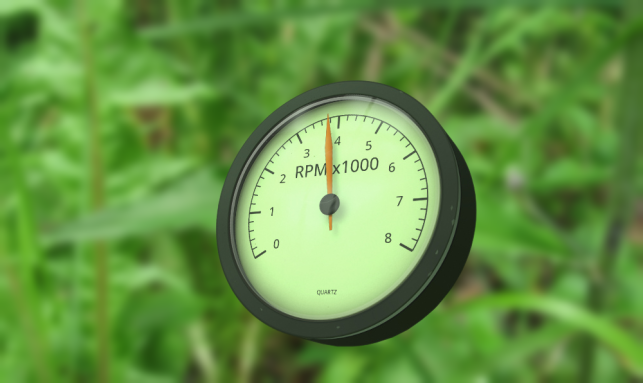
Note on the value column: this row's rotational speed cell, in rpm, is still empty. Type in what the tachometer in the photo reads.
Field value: 3800 rpm
